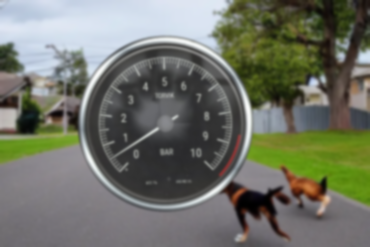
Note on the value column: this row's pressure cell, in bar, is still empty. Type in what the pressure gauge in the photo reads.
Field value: 0.5 bar
